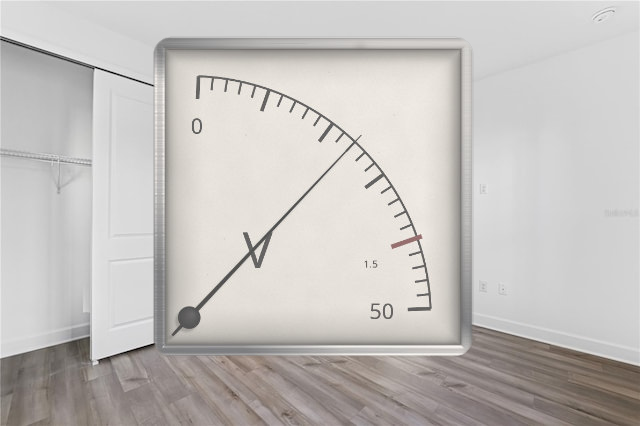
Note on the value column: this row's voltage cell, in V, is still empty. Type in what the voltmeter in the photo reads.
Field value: 24 V
